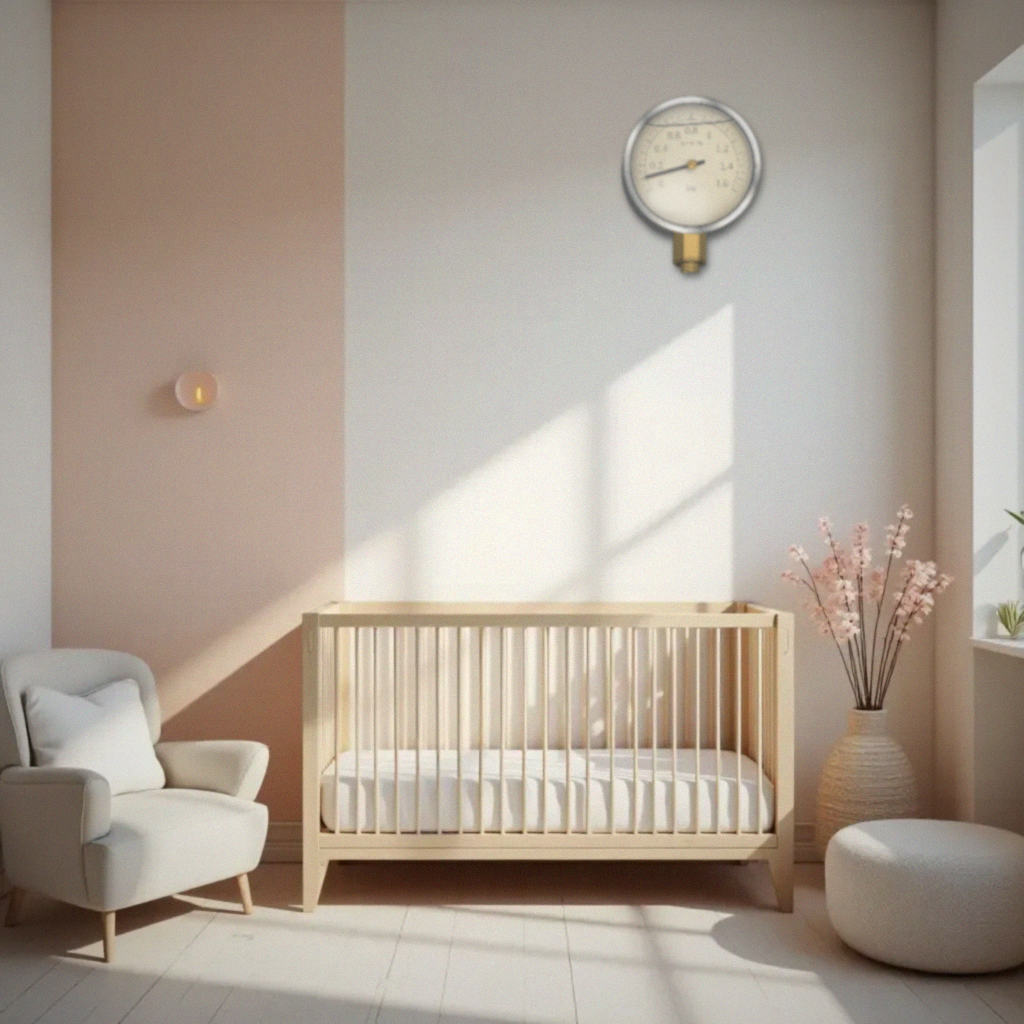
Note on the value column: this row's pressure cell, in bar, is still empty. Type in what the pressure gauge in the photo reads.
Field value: 0.1 bar
